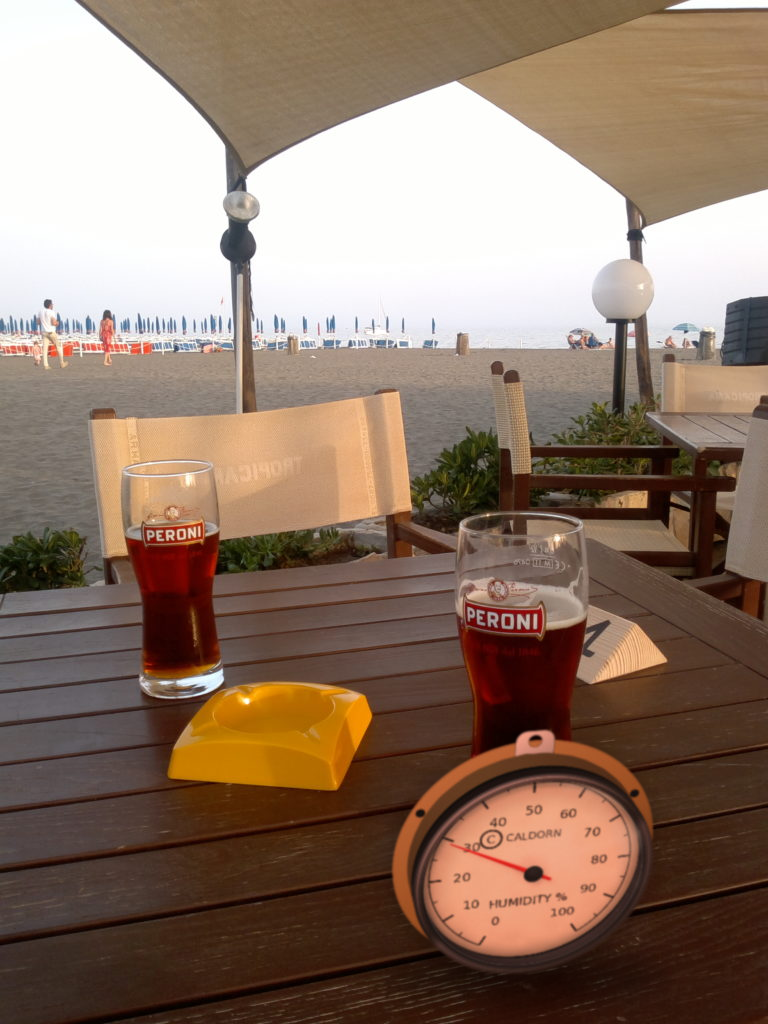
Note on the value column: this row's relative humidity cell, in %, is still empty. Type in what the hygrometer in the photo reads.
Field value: 30 %
